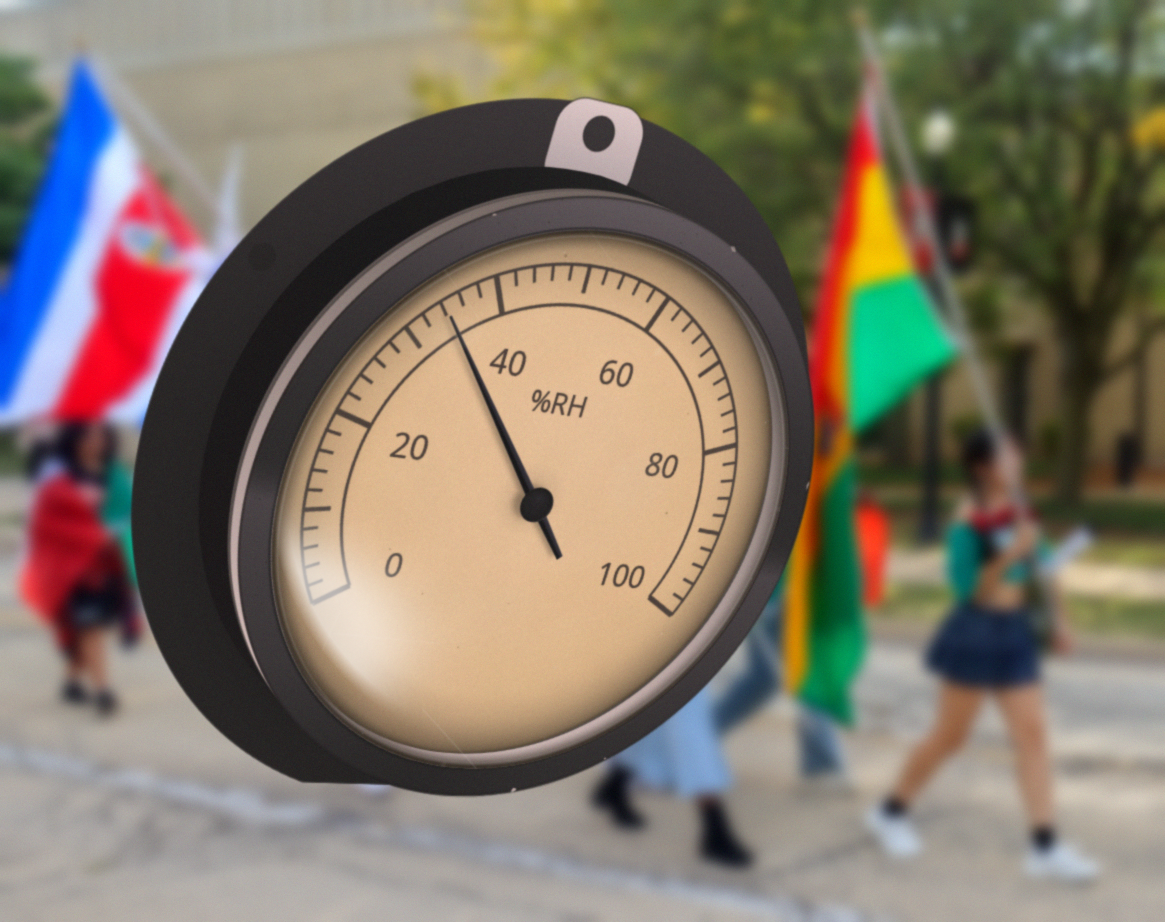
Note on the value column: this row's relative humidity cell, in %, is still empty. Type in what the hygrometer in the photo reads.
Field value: 34 %
